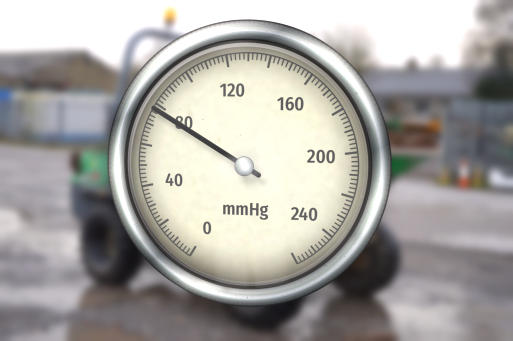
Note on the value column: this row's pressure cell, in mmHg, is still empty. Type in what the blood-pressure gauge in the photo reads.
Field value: 78 mmHg
